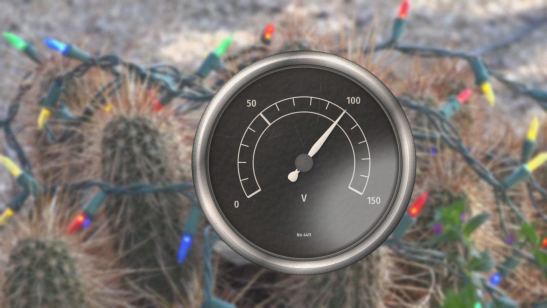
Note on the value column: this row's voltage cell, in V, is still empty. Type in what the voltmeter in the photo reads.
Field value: 100 V
